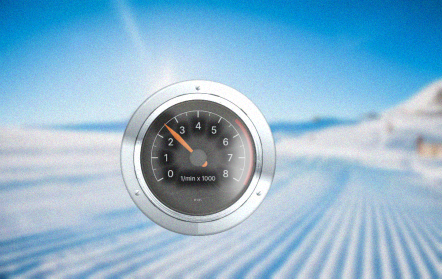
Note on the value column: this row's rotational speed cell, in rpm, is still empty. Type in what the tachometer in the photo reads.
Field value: 2500 rpm
